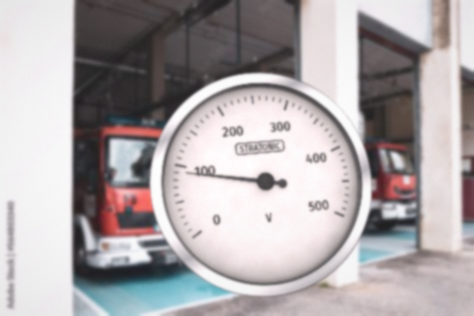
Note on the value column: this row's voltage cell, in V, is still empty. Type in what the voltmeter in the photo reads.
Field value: 90 V
